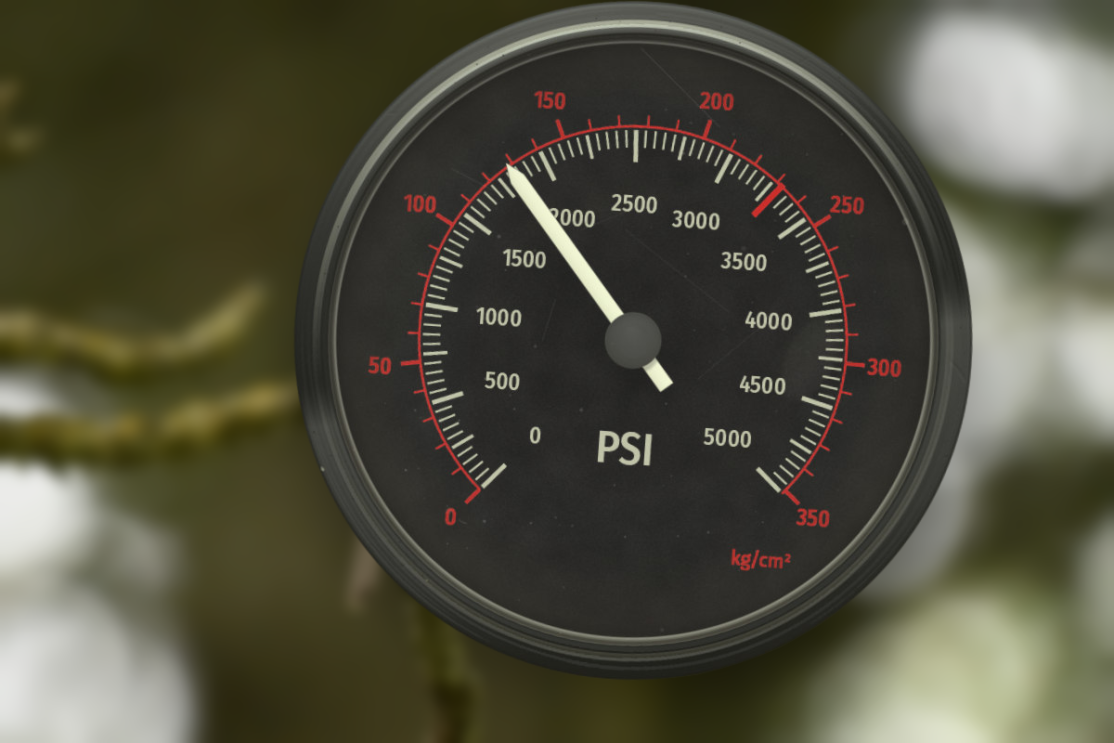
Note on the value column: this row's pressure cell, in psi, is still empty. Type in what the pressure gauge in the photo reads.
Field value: 1825 psi
